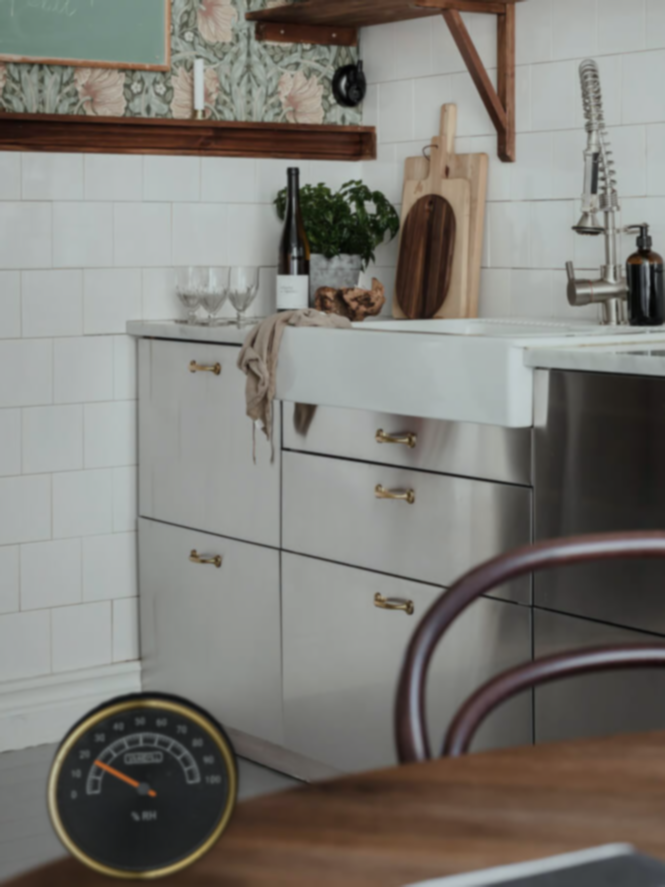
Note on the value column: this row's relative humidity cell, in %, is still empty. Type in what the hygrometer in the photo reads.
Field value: 20 %
